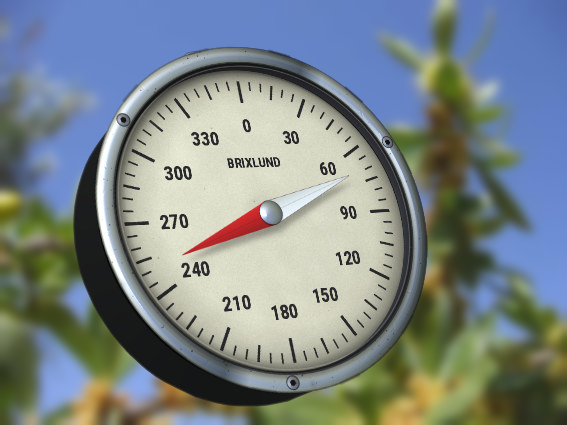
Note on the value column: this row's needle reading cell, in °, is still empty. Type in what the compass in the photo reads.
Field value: 250 °
